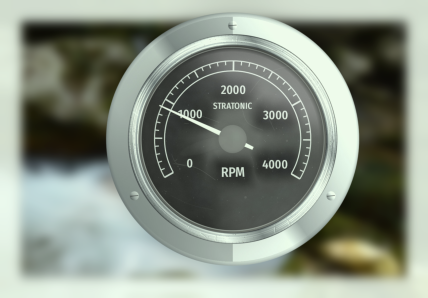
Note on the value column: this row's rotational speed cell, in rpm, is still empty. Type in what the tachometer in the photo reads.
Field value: 900 rpm
